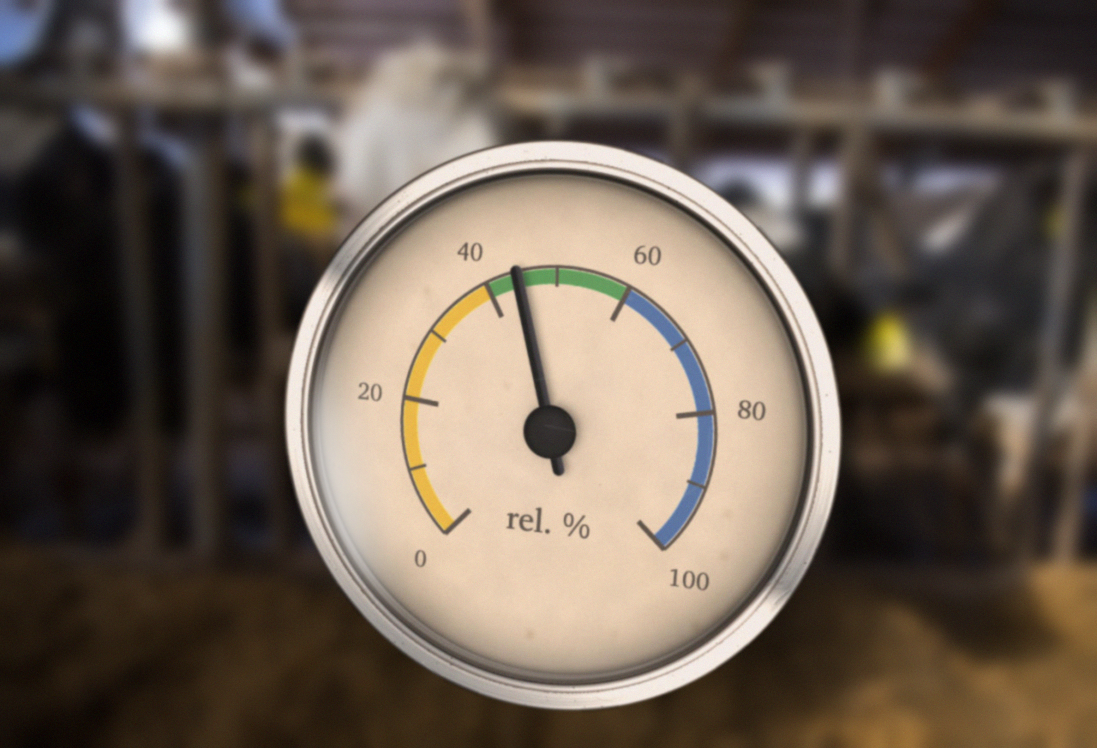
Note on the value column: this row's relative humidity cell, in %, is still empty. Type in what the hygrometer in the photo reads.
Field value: 45 %
